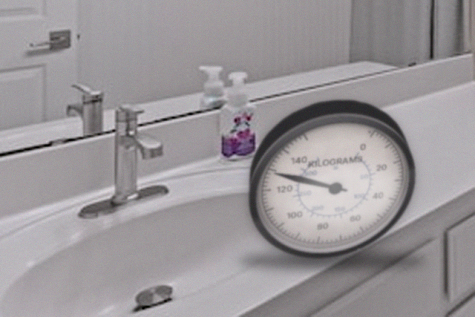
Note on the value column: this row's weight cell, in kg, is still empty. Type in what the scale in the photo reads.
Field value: 130 kg
